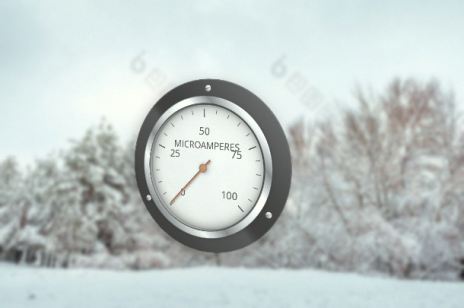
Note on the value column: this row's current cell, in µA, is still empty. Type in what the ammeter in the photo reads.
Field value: 0 µA
